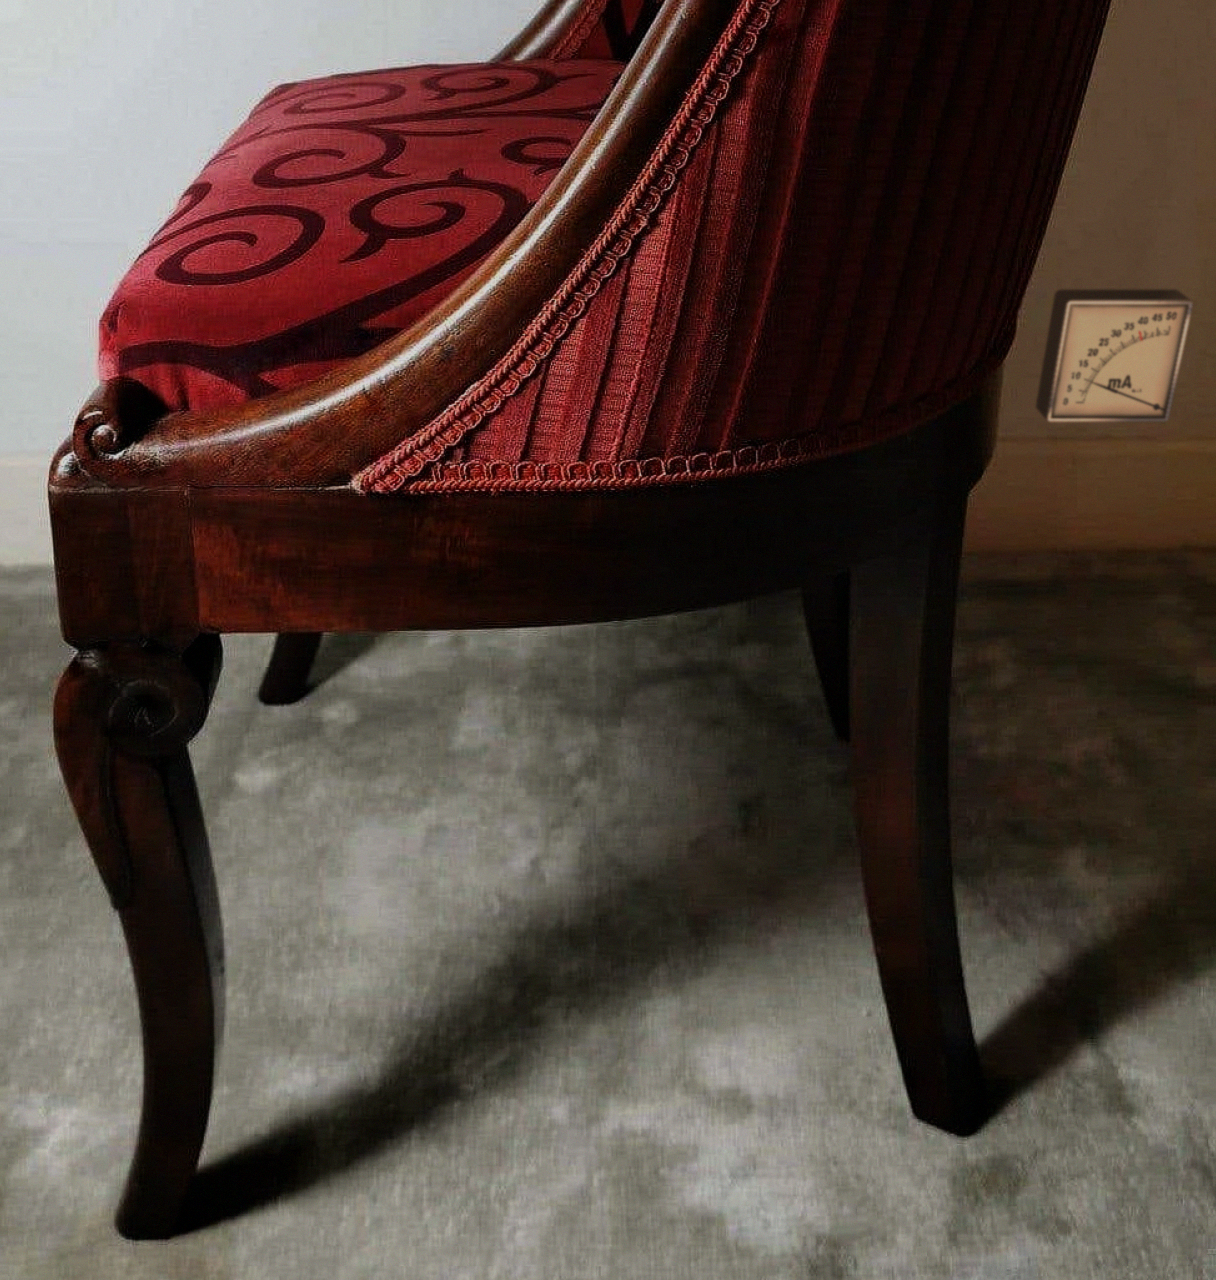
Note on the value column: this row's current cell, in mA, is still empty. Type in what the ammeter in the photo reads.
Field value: 10 mA
